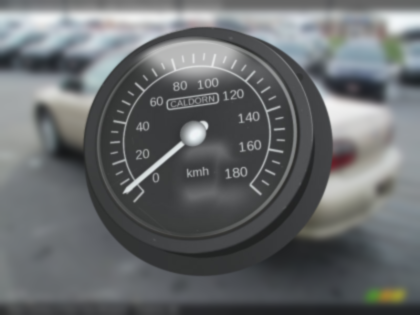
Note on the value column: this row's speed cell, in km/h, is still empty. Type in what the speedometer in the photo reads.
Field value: 5 km/h
